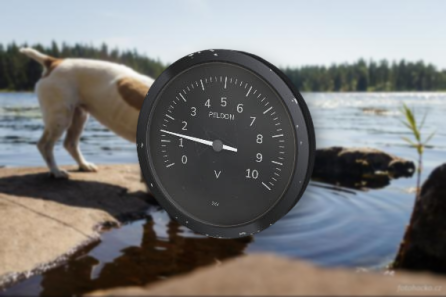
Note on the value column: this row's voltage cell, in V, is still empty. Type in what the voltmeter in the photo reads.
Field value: 1.4 V
